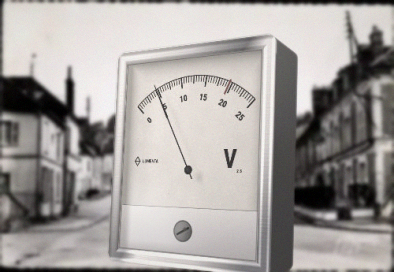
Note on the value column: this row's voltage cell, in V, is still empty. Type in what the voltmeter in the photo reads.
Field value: 5 V
